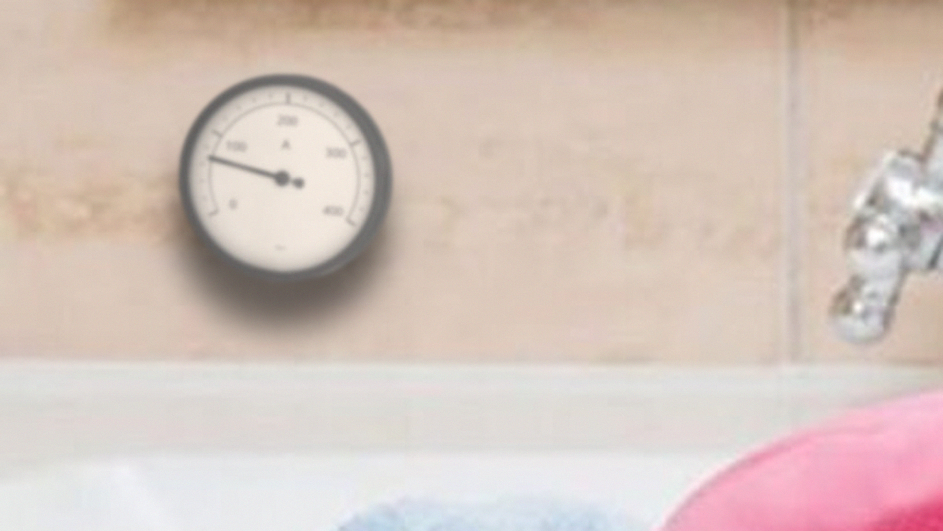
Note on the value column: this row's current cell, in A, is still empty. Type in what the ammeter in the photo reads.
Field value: 70 A
